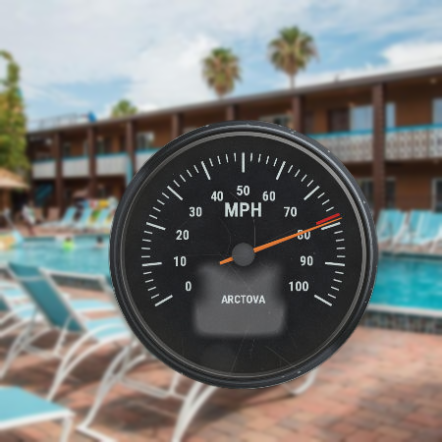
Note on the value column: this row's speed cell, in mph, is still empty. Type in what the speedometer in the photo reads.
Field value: 79 mph
